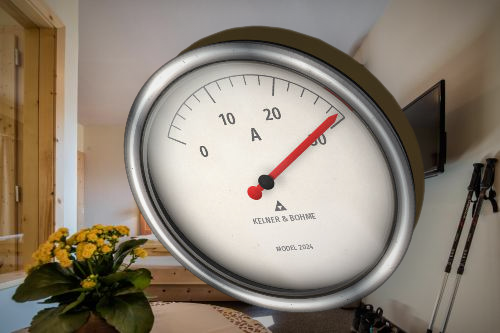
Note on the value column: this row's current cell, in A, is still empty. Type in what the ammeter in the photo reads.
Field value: 29 A
